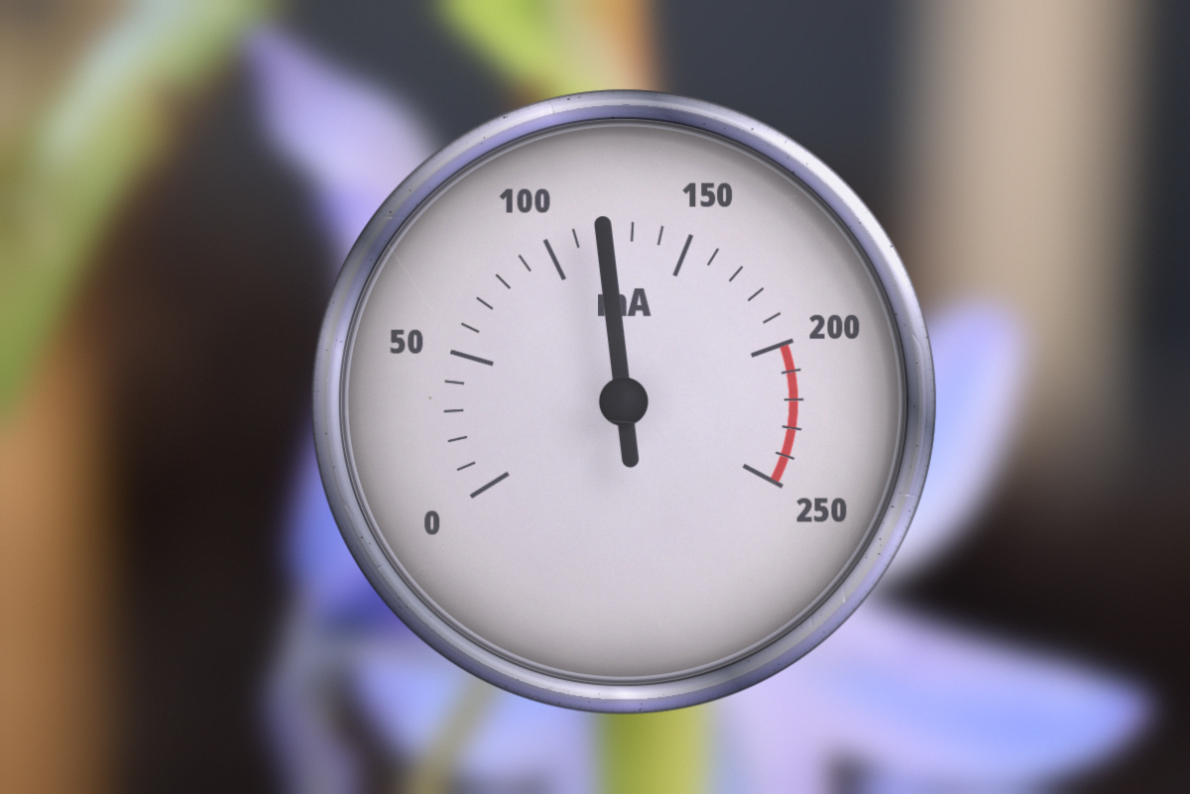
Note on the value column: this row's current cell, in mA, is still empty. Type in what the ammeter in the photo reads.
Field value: 120 mA
